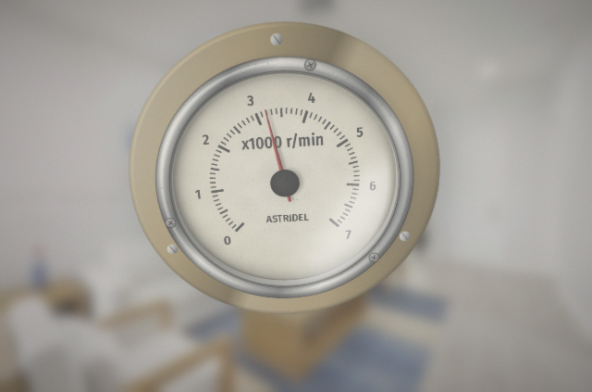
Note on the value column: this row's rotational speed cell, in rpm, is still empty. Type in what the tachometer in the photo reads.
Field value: 3200 rpm
